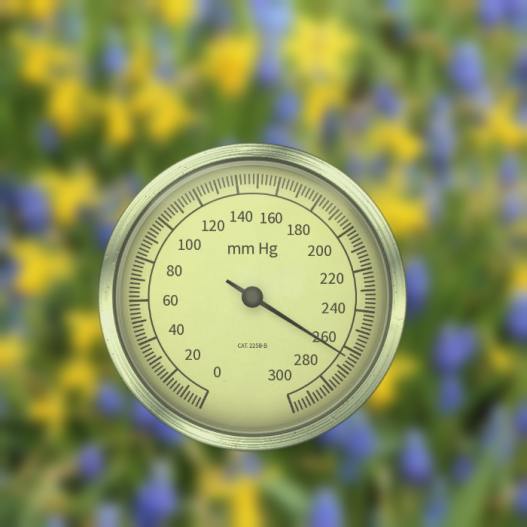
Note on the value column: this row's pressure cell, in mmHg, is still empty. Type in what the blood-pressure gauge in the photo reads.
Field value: 264 mmHg
